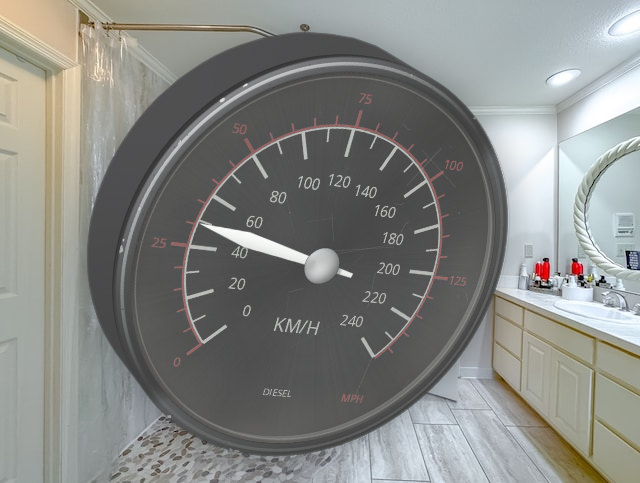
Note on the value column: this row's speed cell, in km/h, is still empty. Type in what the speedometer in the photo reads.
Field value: 50 km/h
